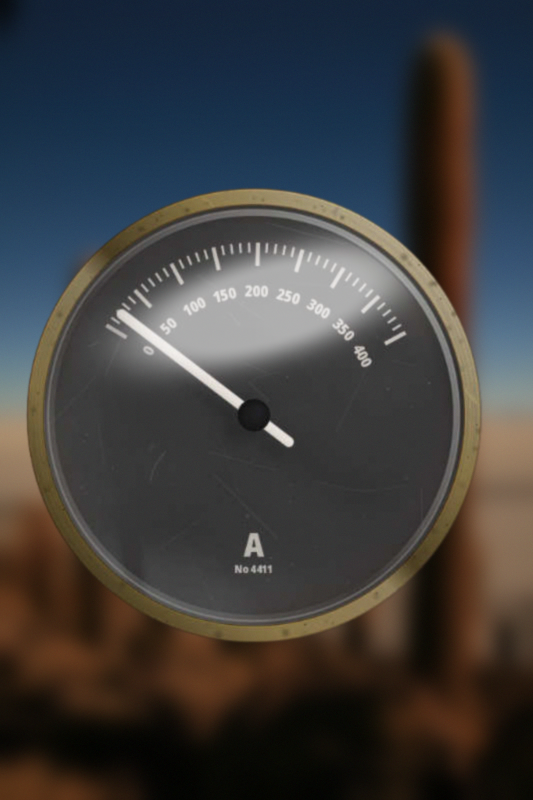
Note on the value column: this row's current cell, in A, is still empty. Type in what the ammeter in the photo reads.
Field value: 20 A
